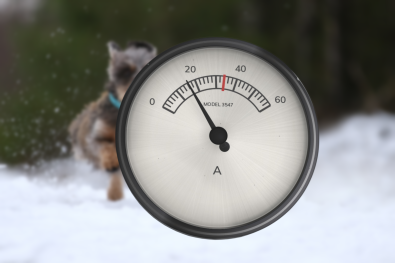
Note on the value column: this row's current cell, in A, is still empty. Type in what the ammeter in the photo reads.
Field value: 16 A
